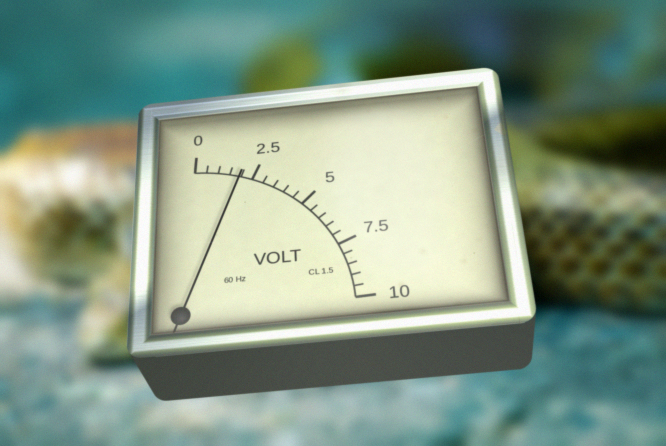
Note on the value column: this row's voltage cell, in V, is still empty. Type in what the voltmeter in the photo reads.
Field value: 2 V
